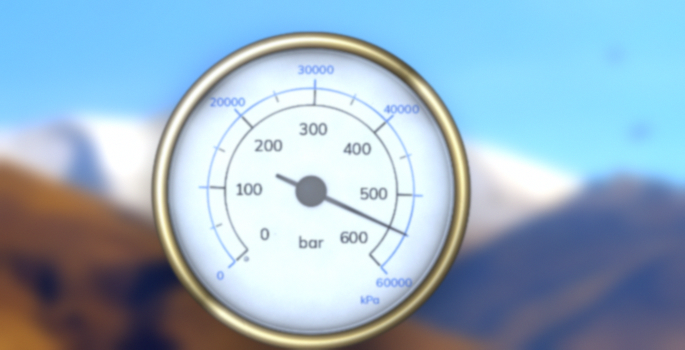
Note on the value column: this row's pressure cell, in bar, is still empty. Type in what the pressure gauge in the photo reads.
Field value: 550 bar
